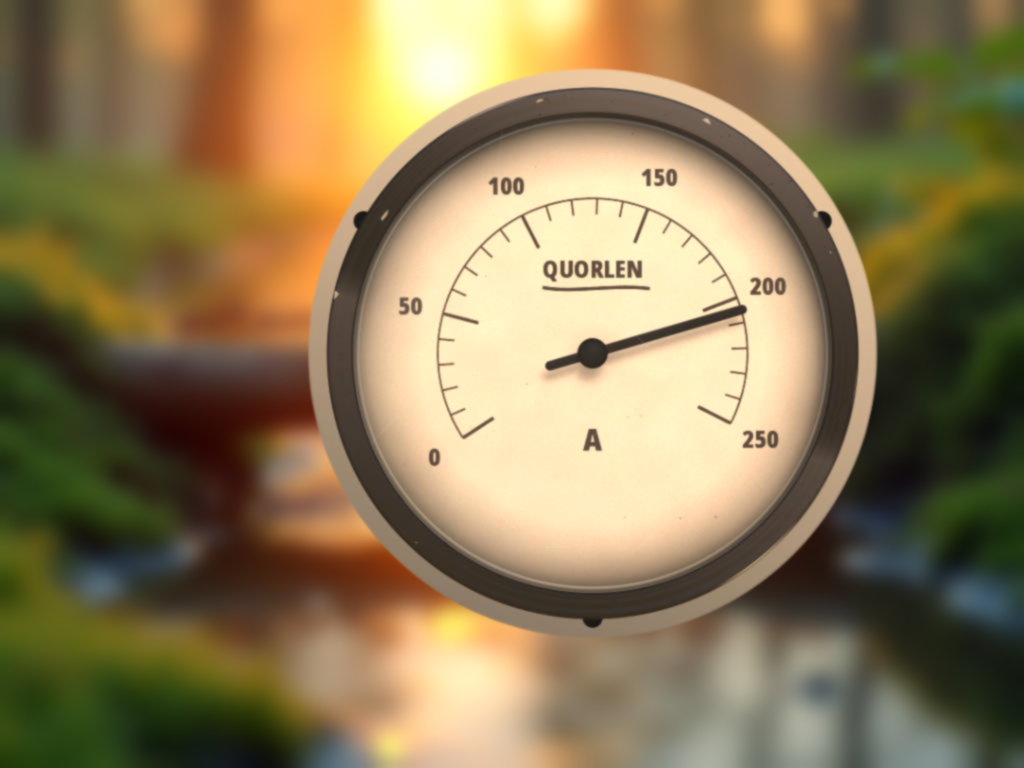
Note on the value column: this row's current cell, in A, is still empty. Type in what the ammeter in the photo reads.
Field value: 205 A
